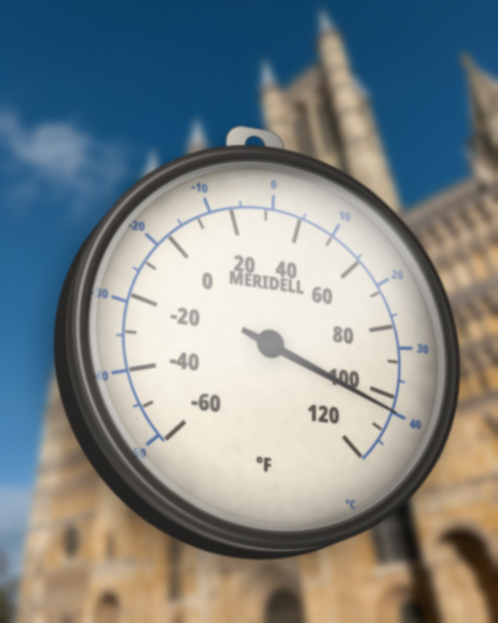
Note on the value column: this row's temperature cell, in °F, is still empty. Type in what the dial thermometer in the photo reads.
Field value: 105 °F
